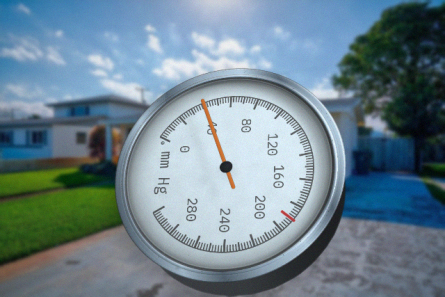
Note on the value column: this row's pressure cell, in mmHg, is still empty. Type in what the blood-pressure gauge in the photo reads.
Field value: 40 mmHg
